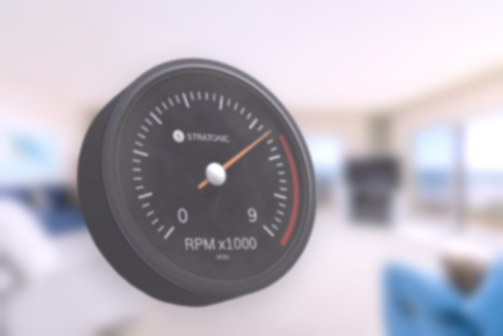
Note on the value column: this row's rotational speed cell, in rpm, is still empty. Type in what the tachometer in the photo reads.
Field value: 6400 rpm
